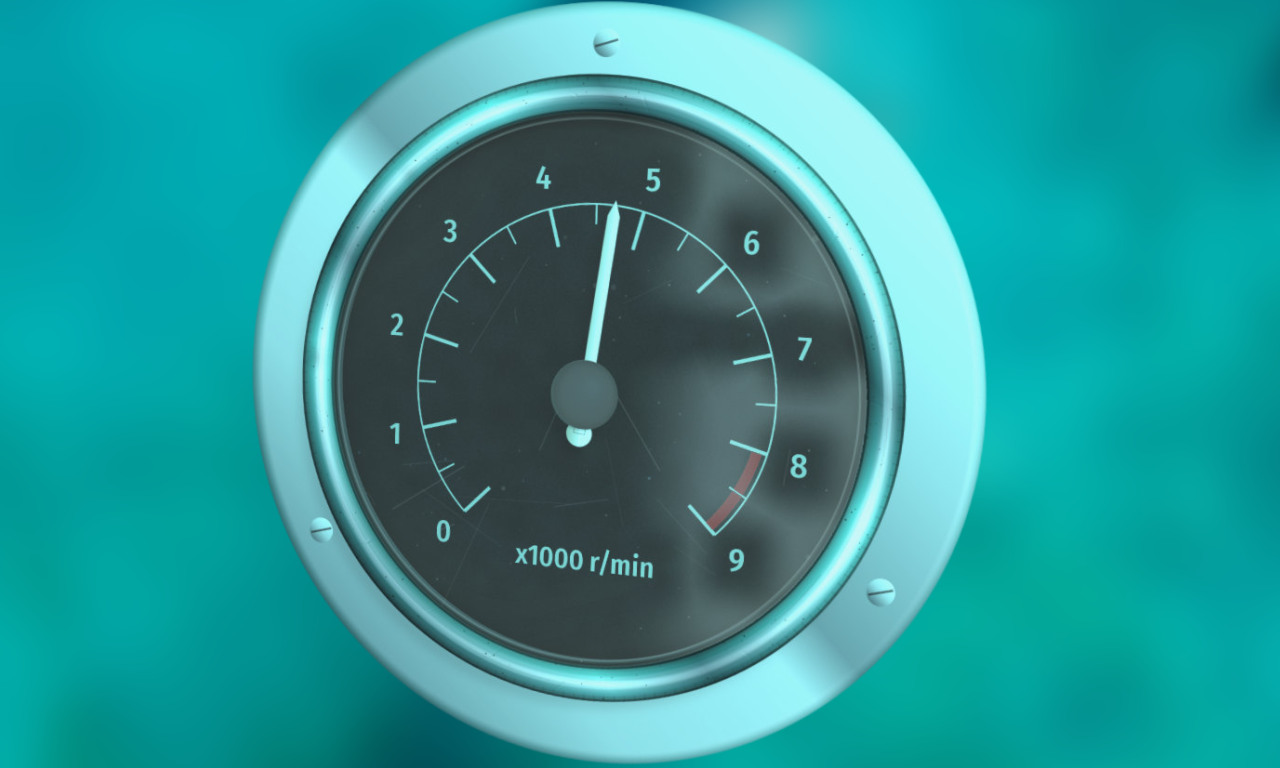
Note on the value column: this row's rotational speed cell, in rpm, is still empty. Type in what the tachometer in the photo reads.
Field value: 4750 rpm
